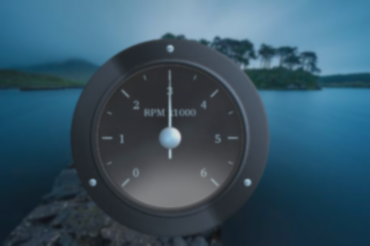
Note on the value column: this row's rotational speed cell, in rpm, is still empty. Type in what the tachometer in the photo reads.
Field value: 3000 rpm
